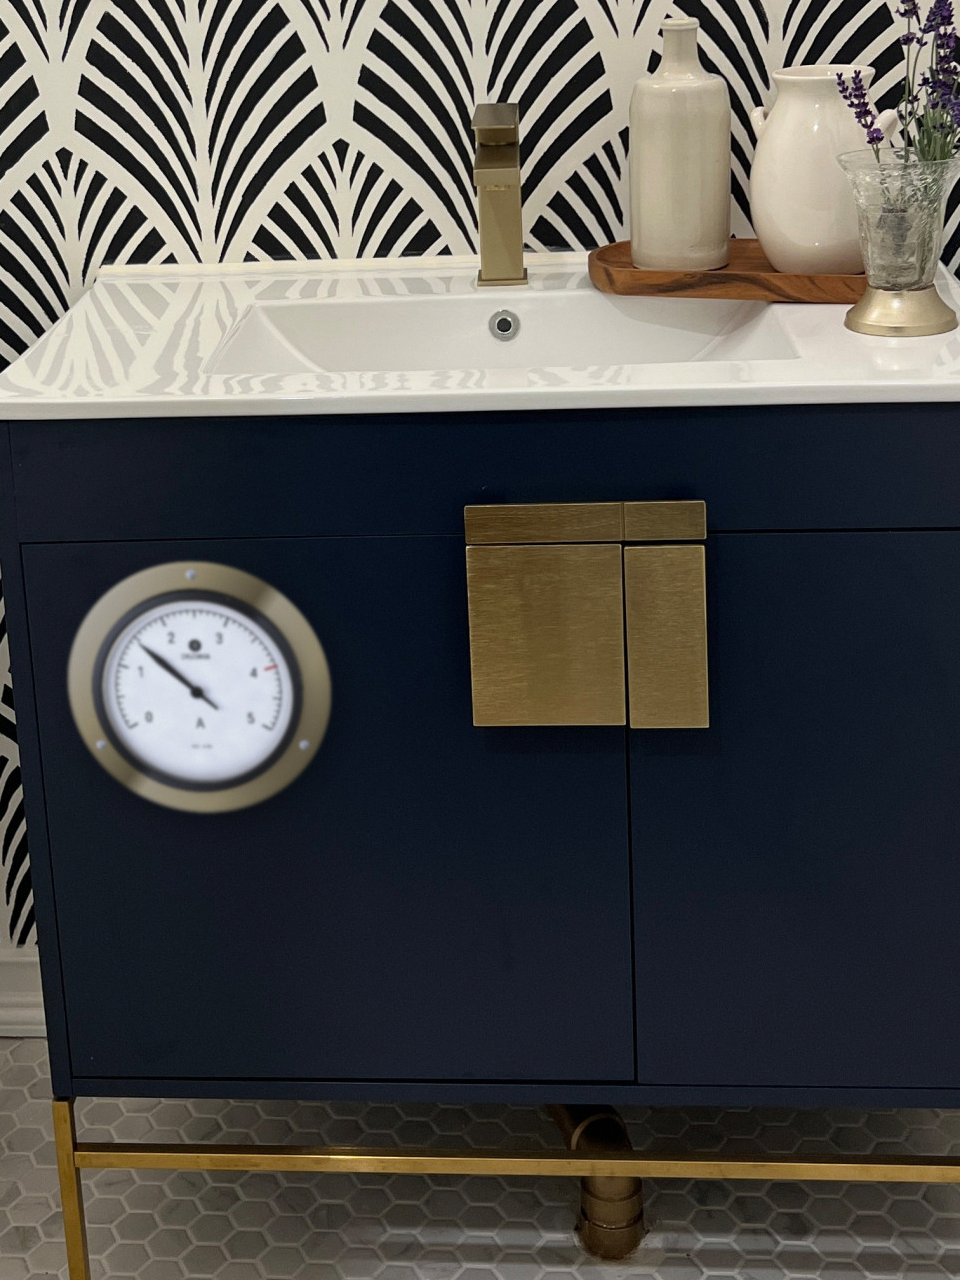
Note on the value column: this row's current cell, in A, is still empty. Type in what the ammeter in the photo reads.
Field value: 1.5 A
